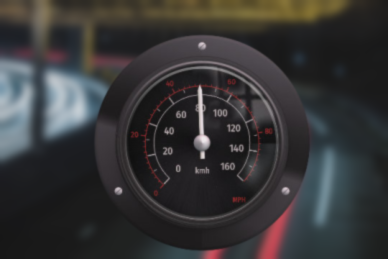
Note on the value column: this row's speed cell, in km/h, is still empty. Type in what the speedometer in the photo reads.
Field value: 80 km/h
